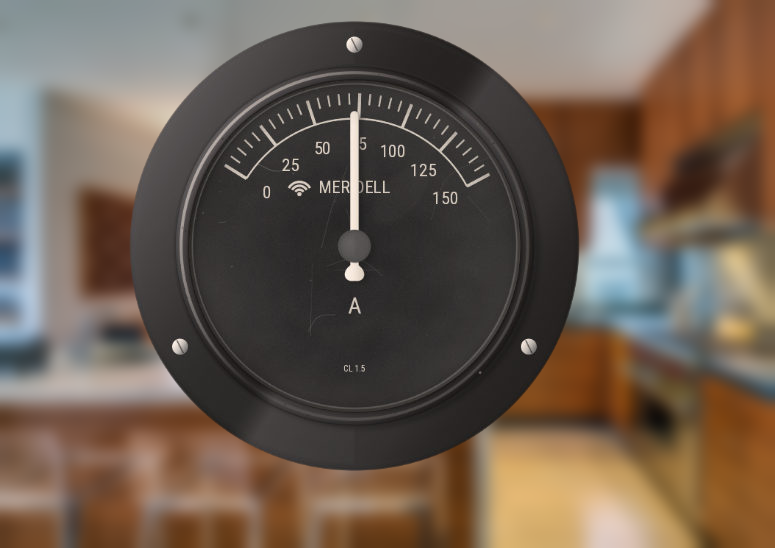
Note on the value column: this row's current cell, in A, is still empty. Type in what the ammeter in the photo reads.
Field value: 72.5 A
